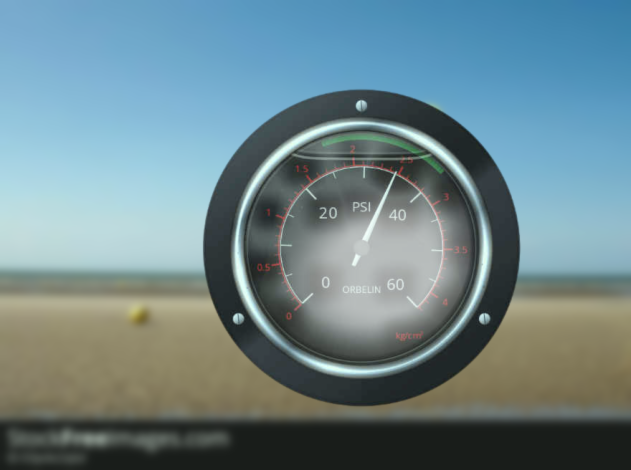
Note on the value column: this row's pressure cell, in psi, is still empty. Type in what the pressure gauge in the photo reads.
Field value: 35 psi
